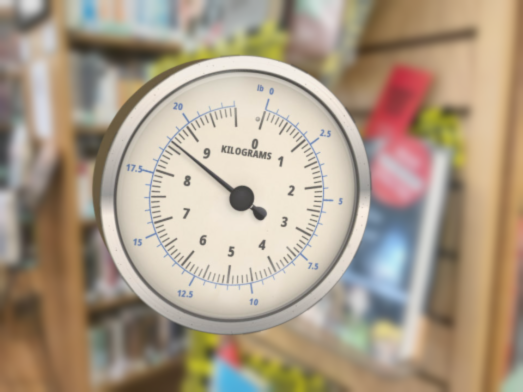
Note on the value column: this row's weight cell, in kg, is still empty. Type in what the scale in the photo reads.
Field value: 8.6 kg
